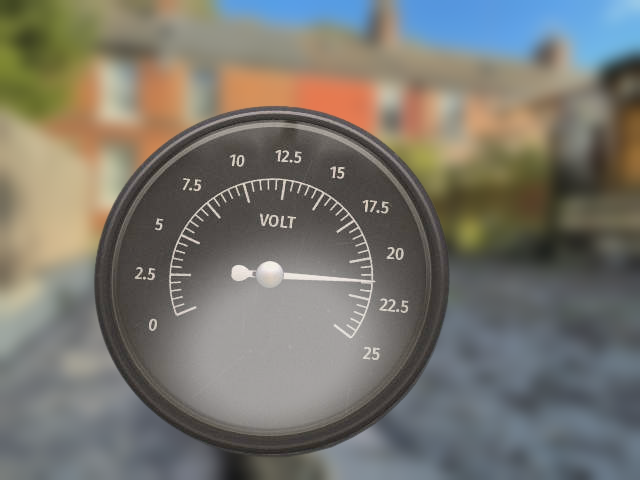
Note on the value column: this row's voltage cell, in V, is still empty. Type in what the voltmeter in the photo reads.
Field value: 21.5 V
